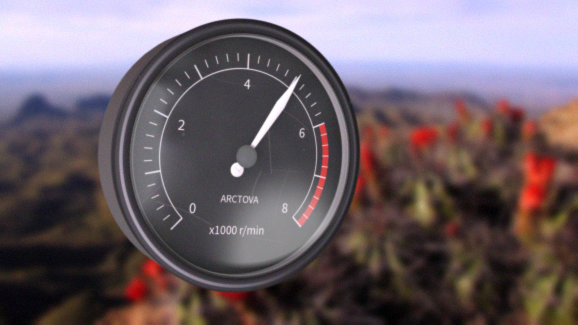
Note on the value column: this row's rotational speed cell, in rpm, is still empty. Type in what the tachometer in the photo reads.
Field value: 5000 rpm
